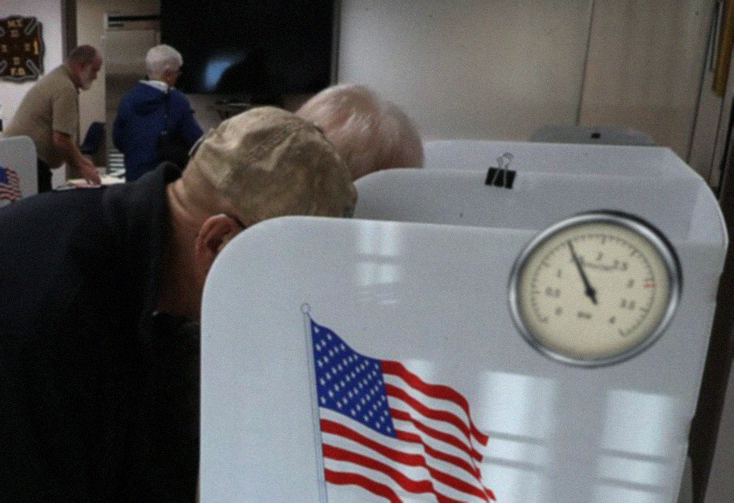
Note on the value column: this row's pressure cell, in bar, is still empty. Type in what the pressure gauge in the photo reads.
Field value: 1.5 bar
